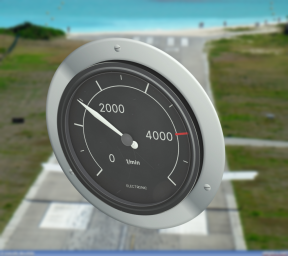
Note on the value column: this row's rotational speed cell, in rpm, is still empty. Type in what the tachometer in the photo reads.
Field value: 1500 rpm
